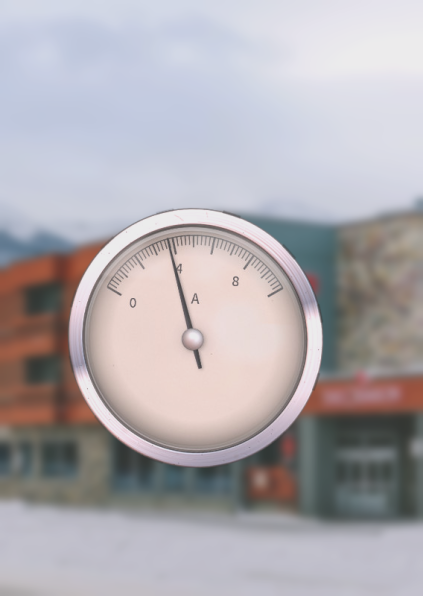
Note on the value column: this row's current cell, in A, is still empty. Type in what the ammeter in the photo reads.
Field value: 3.8 A
